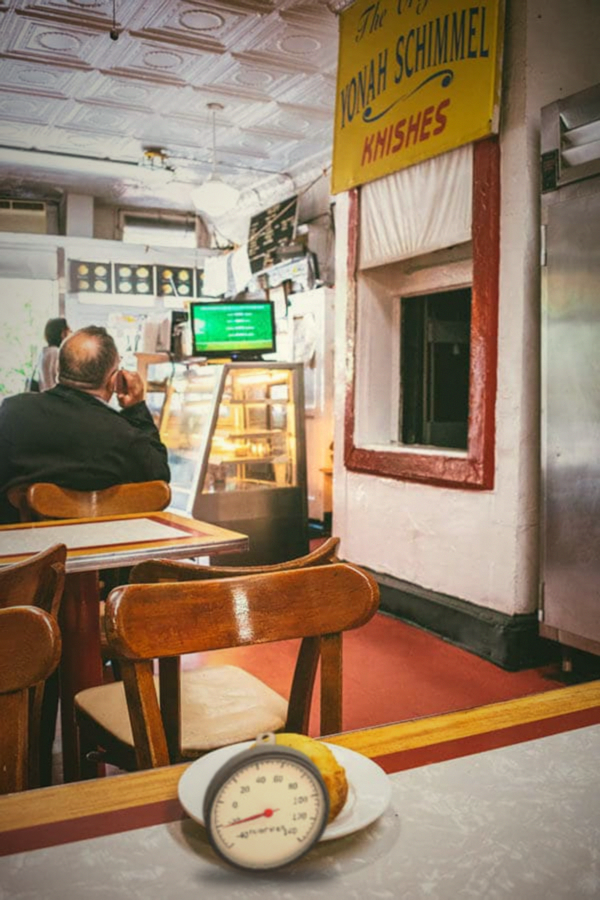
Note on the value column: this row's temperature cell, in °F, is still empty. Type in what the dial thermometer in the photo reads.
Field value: -20 °F
